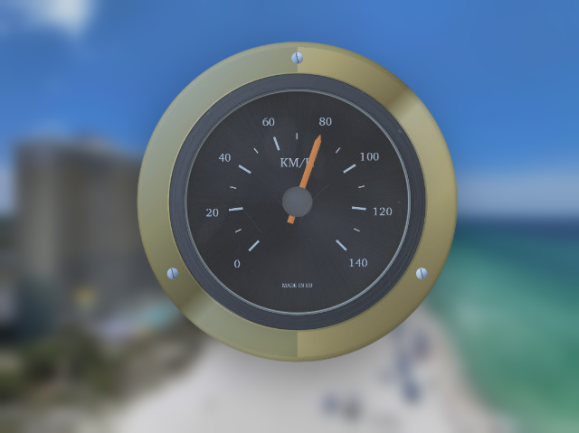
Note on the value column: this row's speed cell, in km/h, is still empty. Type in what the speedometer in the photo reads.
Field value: 80 km/h
